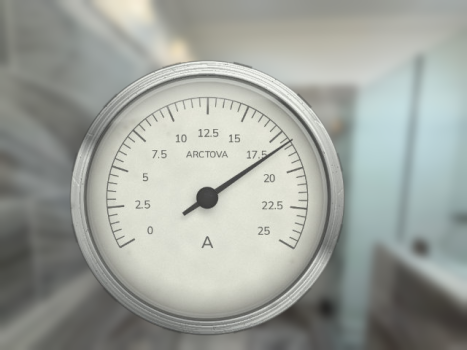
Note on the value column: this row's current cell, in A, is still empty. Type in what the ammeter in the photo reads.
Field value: 18.25 A
